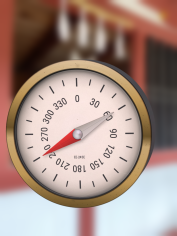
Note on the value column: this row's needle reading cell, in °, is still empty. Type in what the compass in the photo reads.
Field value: 240 °
